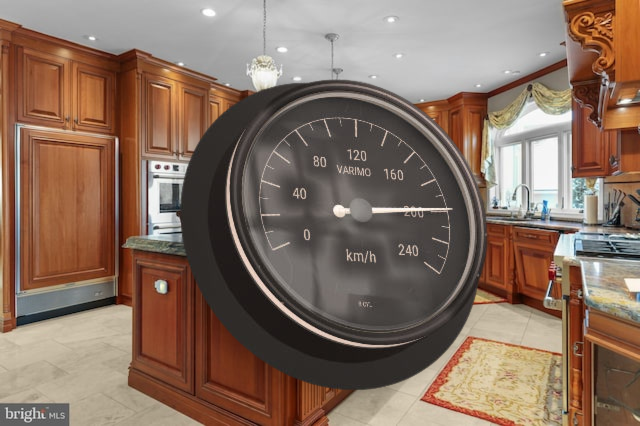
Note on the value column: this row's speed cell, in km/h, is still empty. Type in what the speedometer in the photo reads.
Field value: 200 km/h
